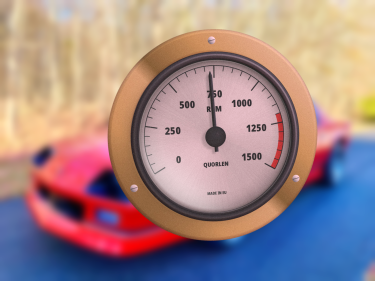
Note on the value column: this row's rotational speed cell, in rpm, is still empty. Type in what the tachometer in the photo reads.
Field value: 725 rpm
